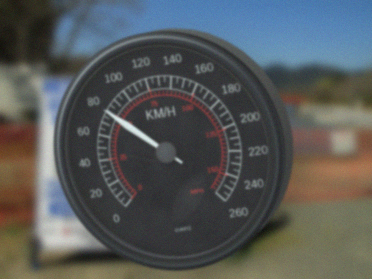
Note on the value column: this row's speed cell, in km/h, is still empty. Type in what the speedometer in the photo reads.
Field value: 80 km/h
